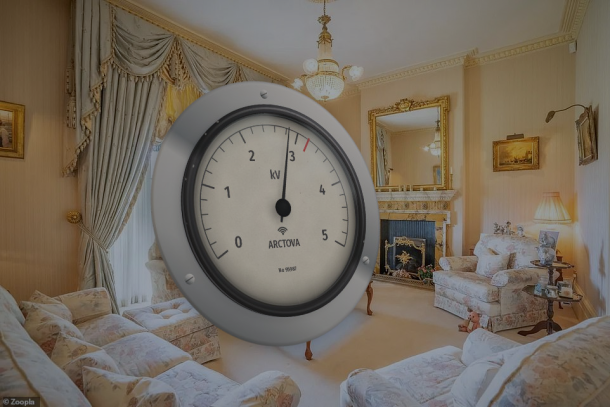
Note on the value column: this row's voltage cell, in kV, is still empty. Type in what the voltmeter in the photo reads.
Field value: 2.8 kV
